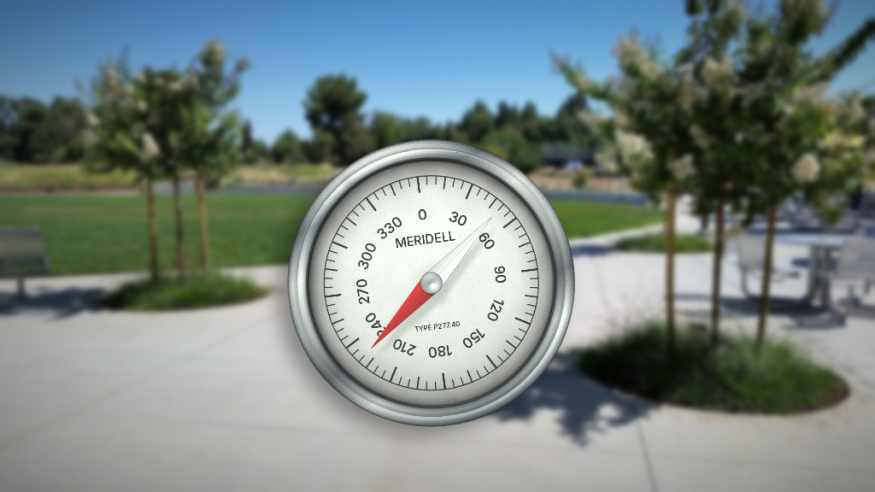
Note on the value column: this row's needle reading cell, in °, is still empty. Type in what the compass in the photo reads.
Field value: 230 °
